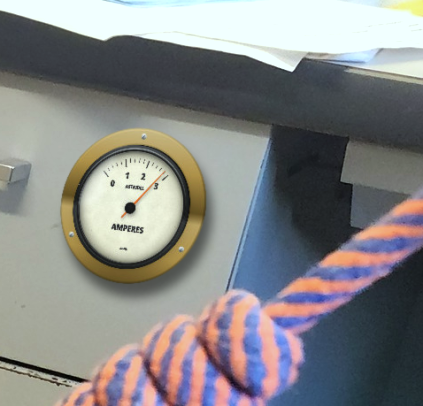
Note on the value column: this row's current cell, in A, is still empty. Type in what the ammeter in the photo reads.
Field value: 2.8 A
